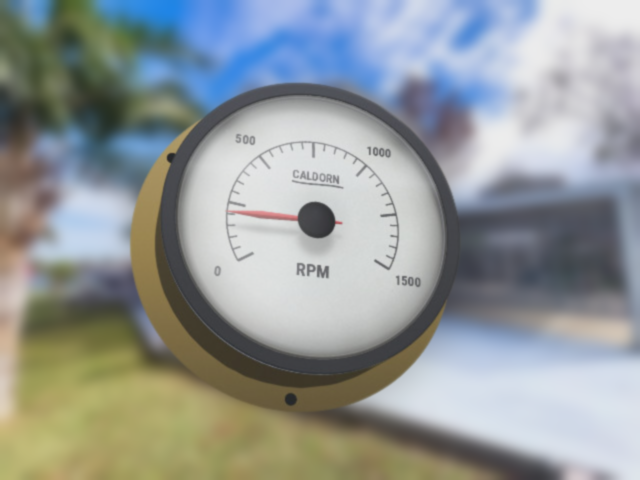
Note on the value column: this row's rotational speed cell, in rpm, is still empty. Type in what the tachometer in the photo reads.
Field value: 200 rpm
